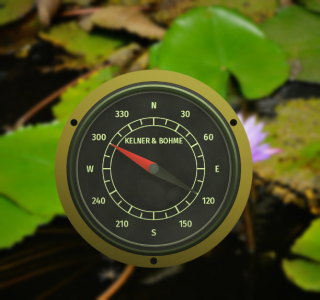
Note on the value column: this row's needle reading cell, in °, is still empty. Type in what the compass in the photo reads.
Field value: 300 °
